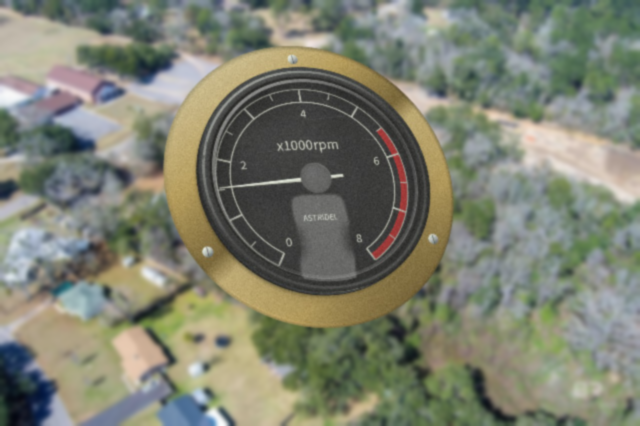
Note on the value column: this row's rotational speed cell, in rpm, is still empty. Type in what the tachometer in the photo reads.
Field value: 1500 rpm
